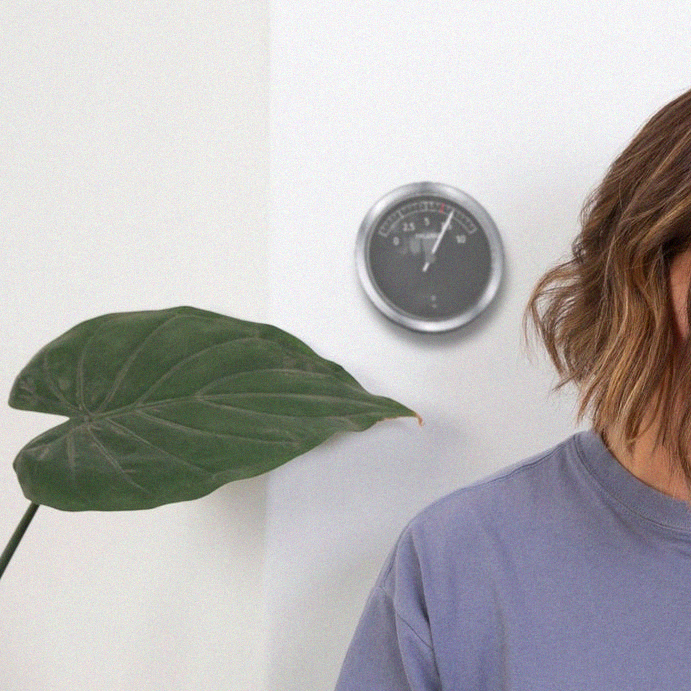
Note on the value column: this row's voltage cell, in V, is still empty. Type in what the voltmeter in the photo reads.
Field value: 7.5 V
